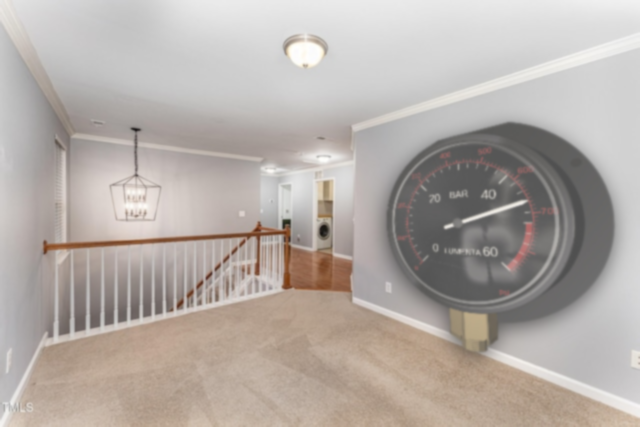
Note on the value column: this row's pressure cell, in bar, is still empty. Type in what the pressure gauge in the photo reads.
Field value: 46 bar
